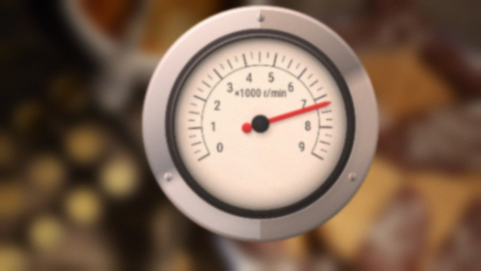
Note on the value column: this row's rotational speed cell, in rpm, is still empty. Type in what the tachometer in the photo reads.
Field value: 7250 rpm
